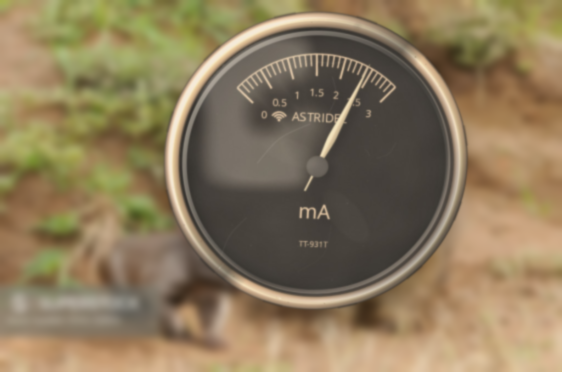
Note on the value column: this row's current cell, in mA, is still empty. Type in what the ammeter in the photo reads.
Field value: 2.4 mA
